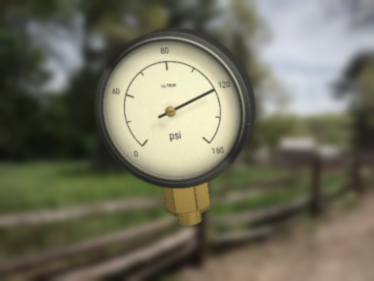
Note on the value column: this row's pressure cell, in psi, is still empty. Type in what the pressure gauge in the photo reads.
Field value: 120 psi
